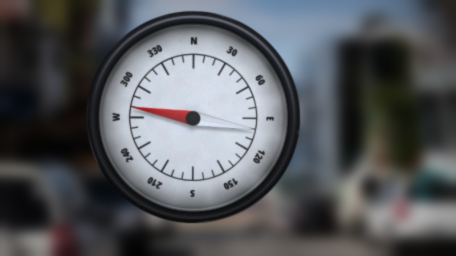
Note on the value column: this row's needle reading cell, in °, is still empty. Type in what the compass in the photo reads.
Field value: 280 °
